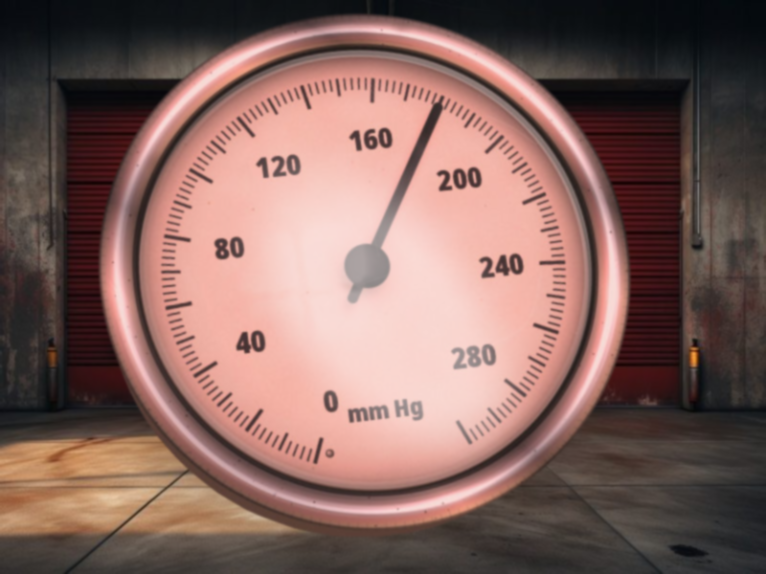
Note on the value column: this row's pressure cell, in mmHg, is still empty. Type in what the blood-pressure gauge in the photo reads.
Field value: 180 mmHg
